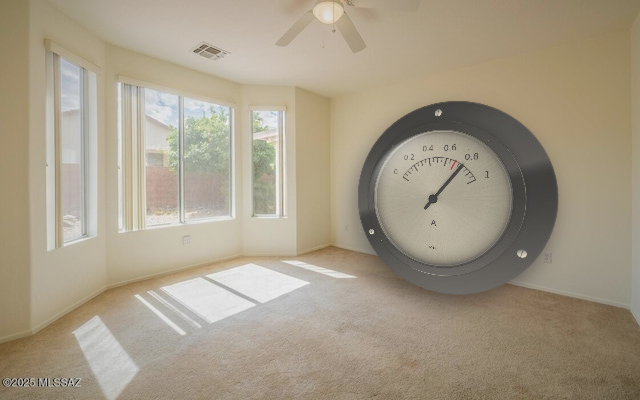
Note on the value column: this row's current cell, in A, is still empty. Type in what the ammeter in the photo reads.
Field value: 0.8 A
